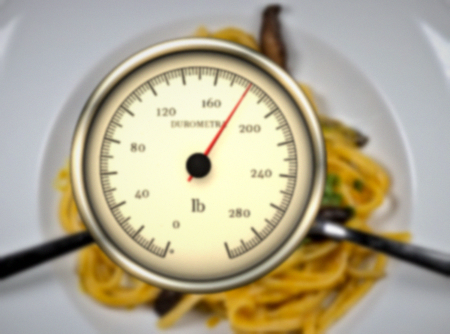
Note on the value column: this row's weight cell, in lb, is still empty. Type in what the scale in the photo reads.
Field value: 180 lb
